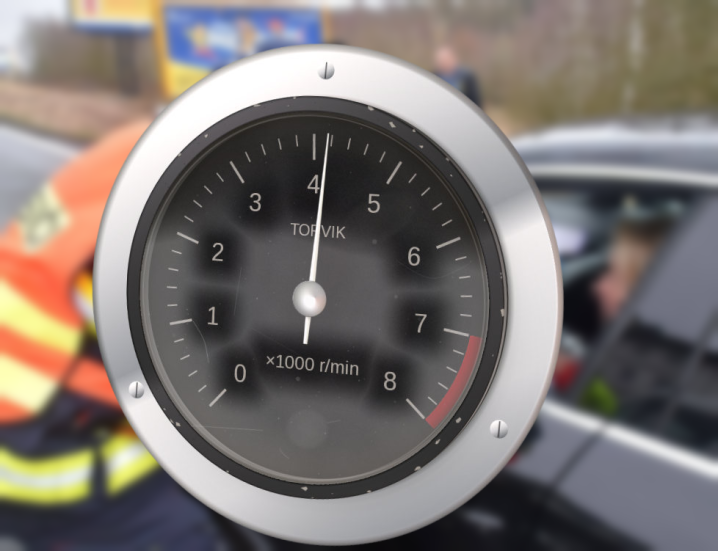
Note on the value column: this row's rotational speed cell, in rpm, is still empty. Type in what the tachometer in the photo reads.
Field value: 4200 rpm
